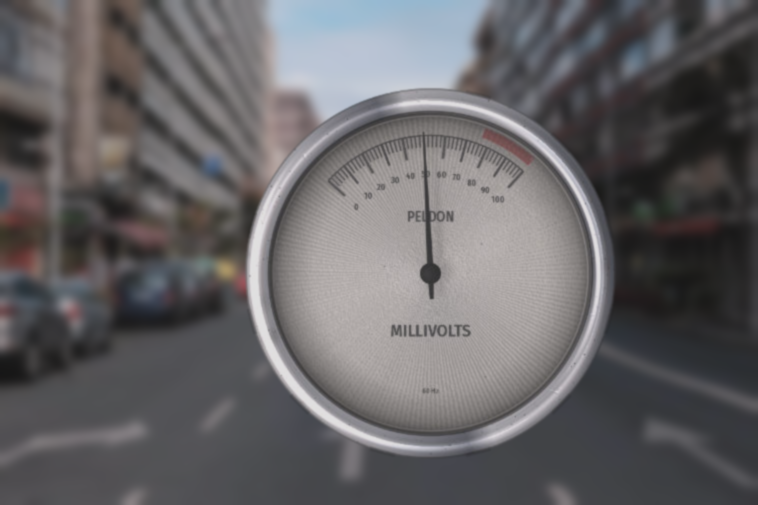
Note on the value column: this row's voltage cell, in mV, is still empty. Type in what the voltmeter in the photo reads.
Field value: 50 mV
